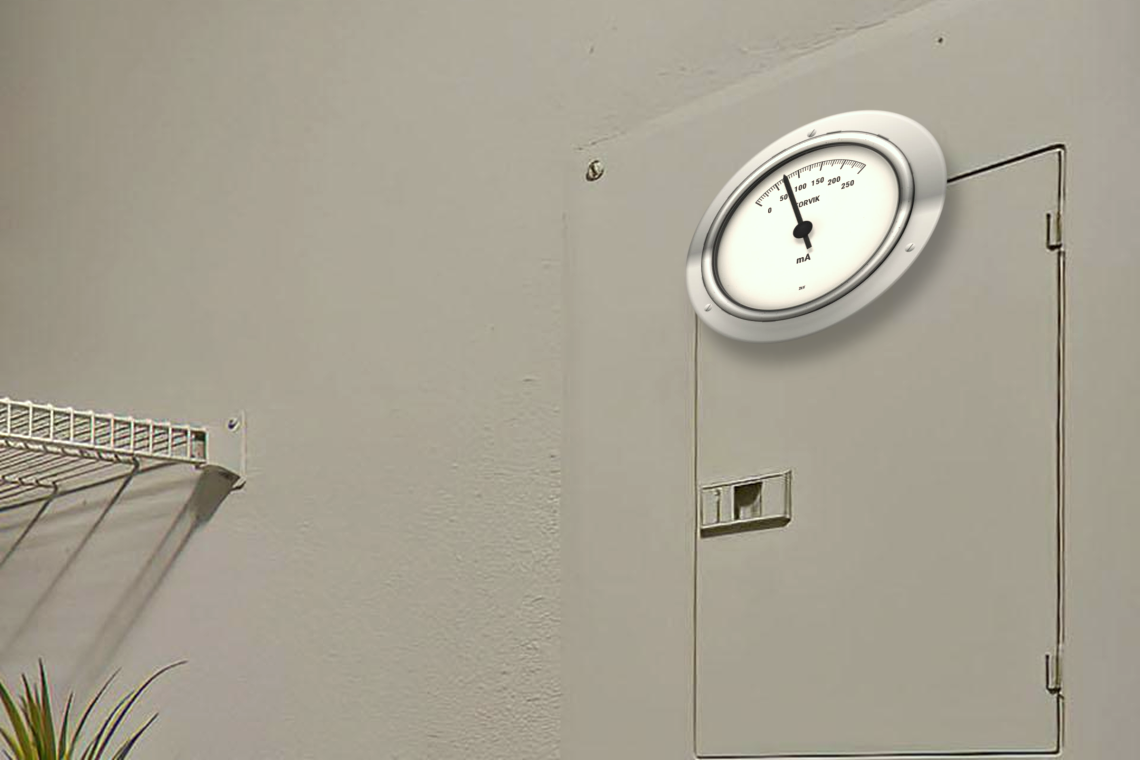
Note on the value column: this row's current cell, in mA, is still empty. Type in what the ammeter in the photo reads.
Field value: 75 mA
